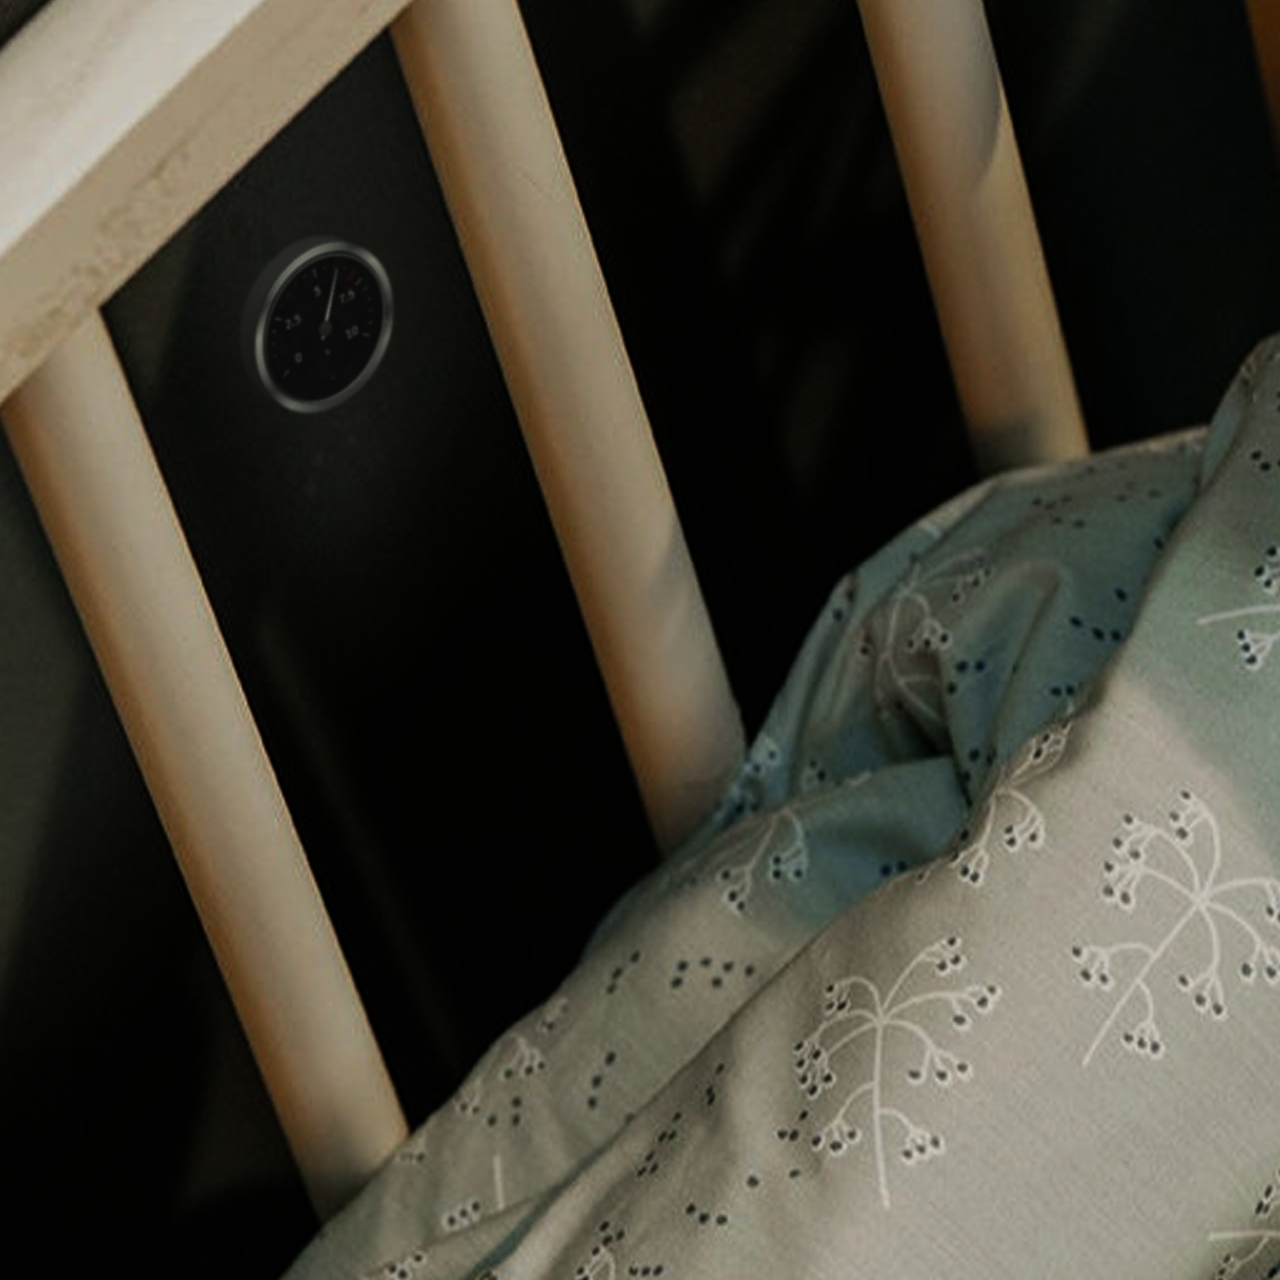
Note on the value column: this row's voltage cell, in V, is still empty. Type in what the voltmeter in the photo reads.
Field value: 6 V
